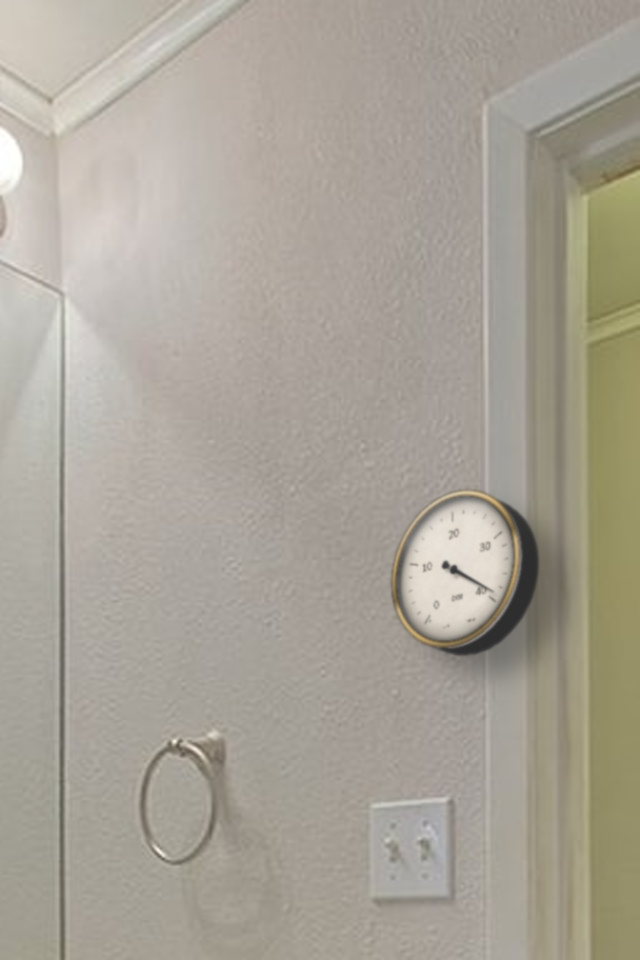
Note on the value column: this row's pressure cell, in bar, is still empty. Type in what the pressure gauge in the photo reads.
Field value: 39 bar
